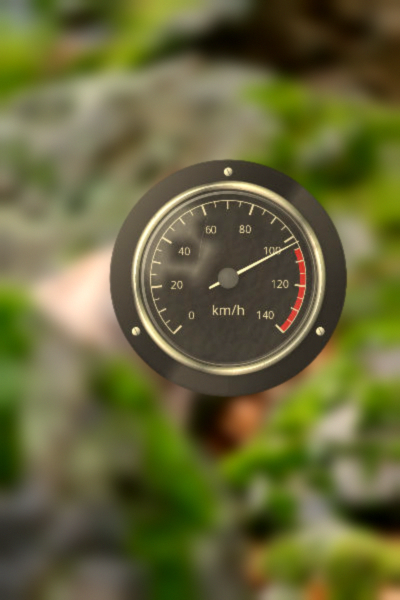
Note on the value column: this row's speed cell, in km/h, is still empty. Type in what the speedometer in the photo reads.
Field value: 102.5 km/h
